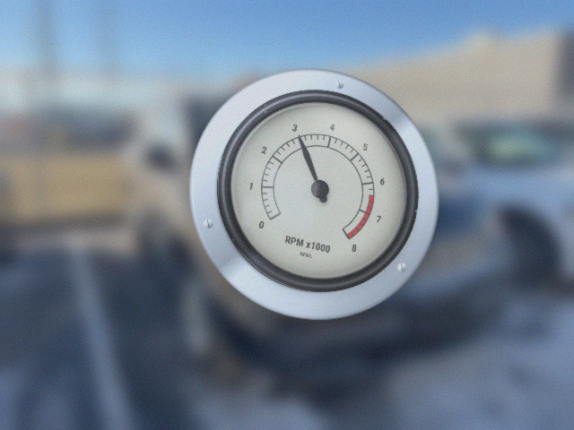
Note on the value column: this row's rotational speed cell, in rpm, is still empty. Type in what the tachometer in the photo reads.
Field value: 3000 rpm
